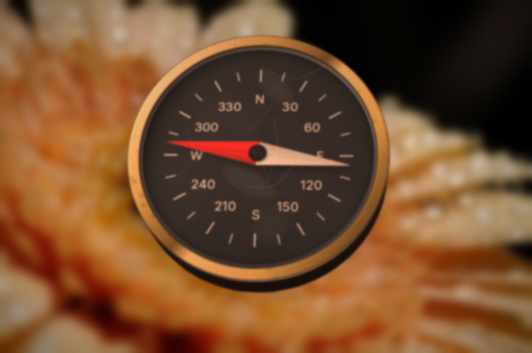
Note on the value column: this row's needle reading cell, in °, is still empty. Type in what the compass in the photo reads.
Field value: 277.5 °
